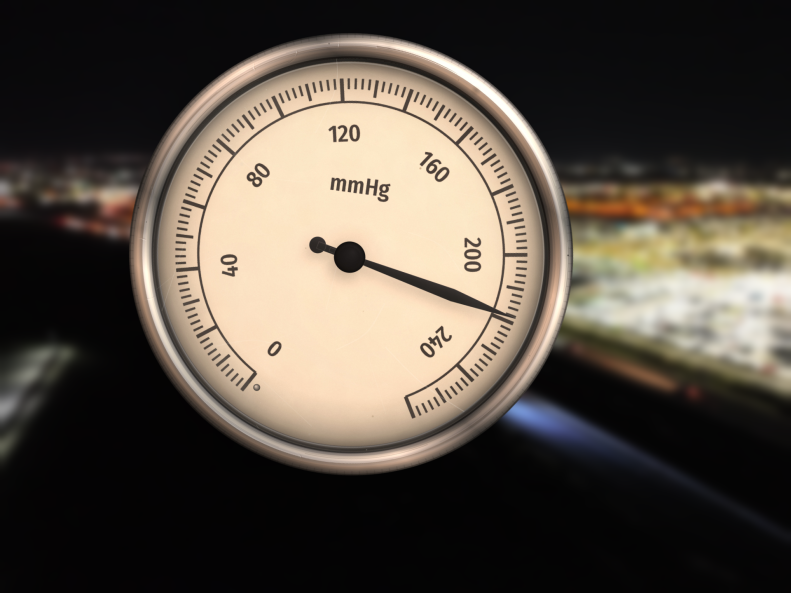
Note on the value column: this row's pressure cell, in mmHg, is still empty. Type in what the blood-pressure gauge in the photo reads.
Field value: 218 mmHg
